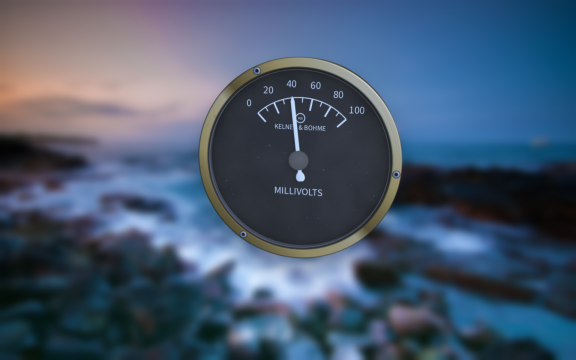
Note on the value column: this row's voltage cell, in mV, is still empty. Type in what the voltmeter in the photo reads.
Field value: 40 mV
